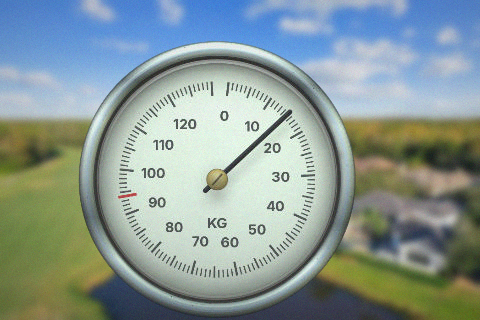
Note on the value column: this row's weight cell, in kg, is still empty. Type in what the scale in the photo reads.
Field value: 15 kg
